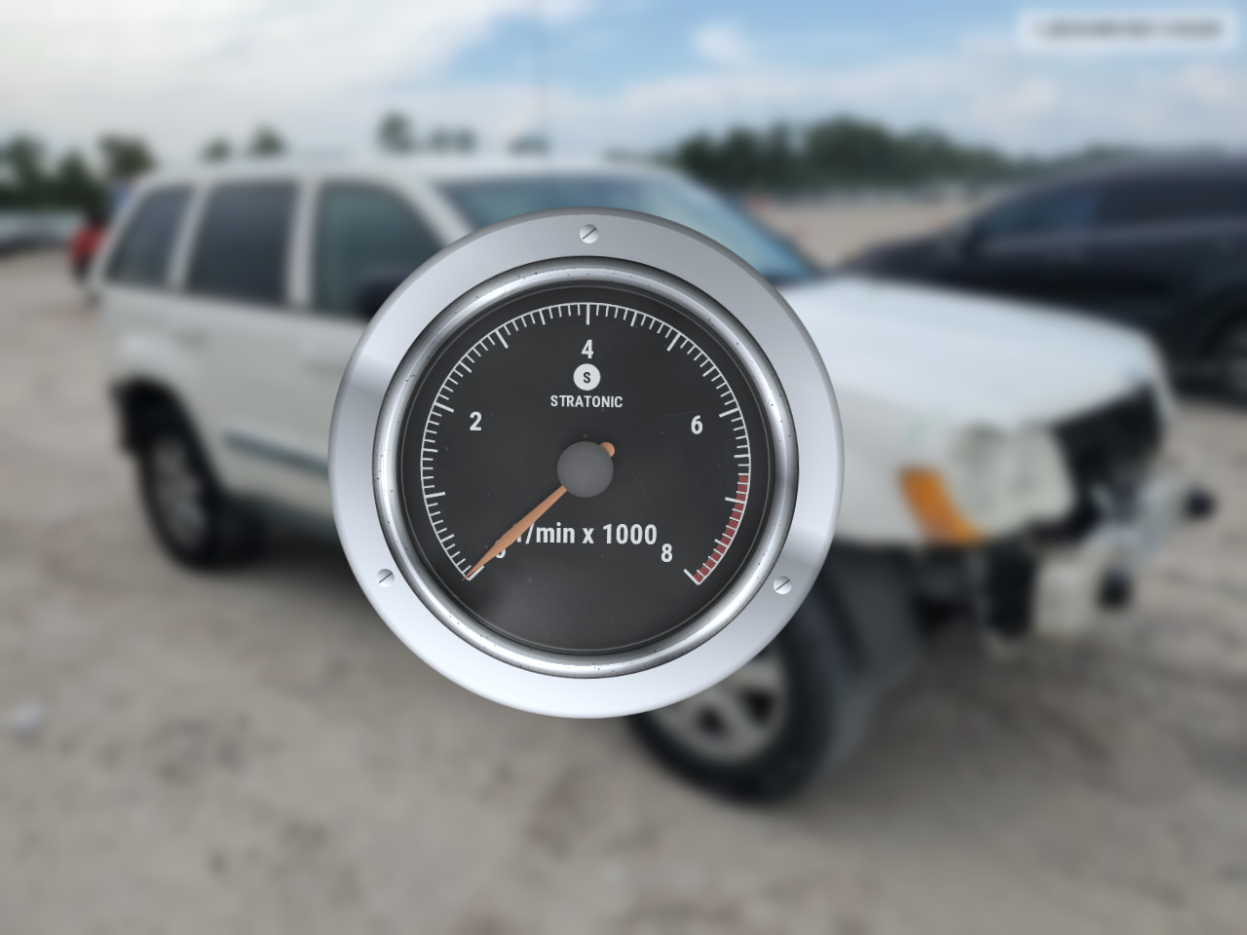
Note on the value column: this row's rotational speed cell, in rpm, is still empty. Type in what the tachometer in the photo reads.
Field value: 50 rpm
